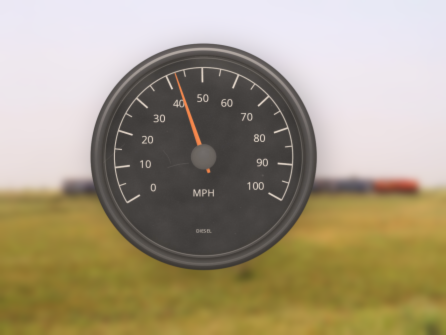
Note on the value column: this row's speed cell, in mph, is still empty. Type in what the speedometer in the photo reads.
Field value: 42.5 mph
